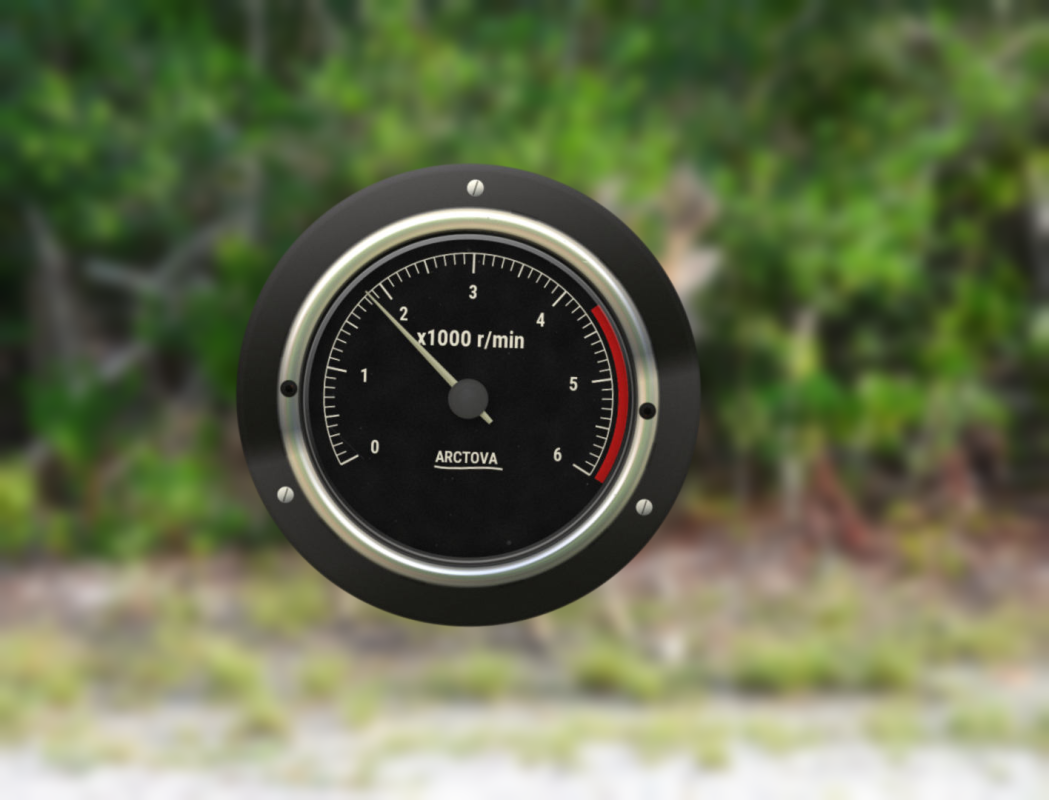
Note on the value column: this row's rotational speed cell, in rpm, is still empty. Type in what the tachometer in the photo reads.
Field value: 1850 rpm
